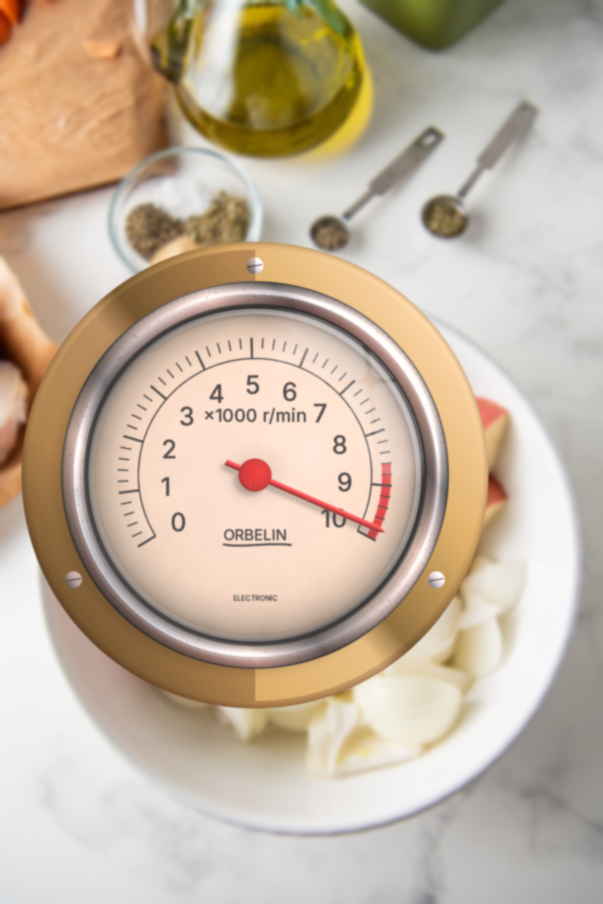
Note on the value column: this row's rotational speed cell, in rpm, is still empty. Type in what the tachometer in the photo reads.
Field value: 9800 rpm
